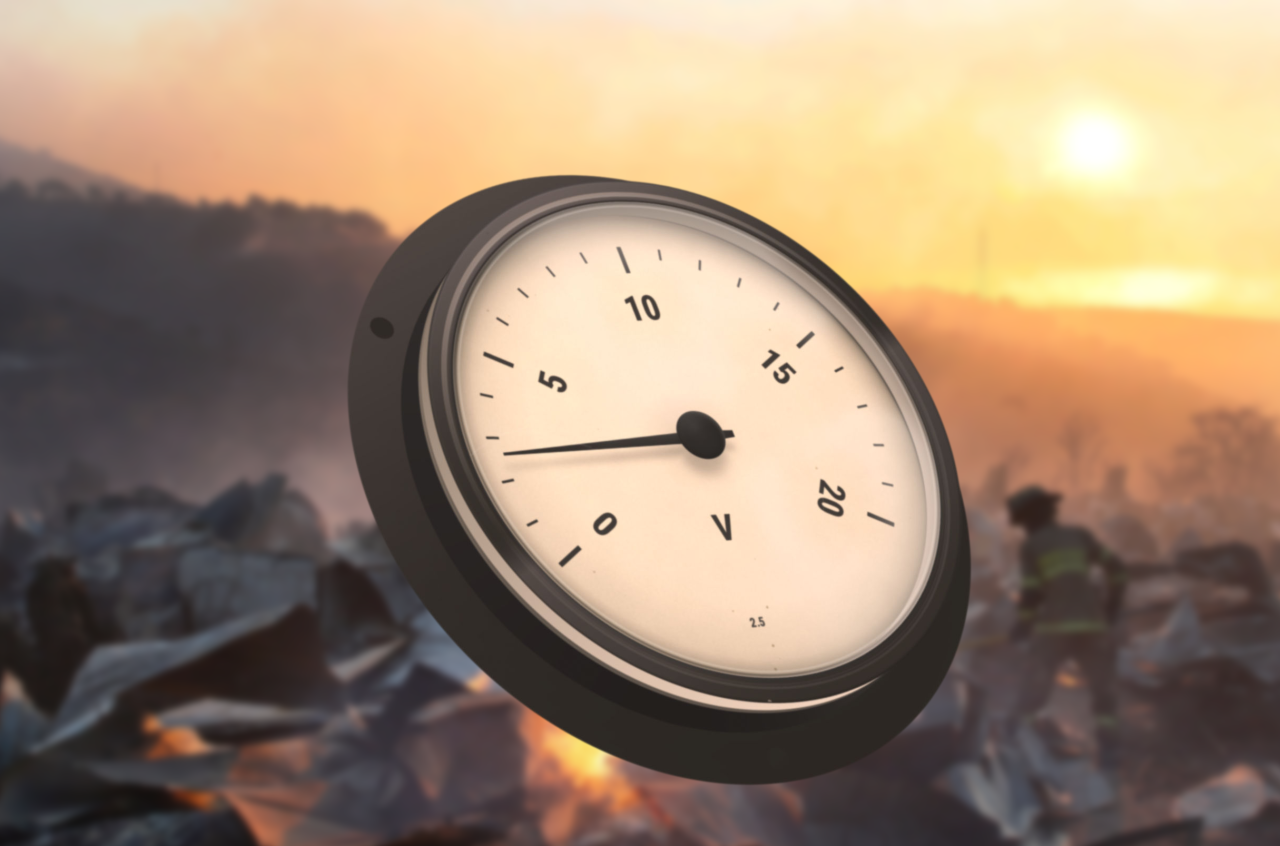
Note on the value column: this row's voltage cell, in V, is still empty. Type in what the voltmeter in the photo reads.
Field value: 2.5 V
